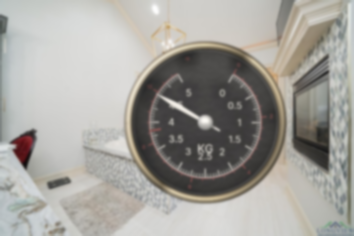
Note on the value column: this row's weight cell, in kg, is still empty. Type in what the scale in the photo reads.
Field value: 4.5 kg
